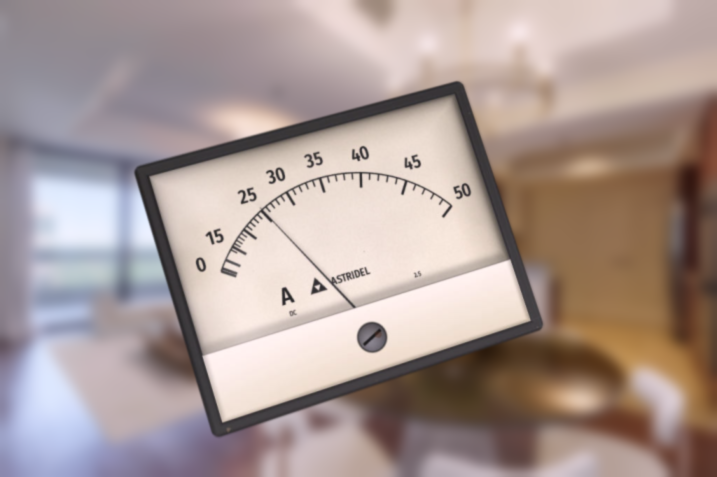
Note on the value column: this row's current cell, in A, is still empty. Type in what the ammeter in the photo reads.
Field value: 25 A
